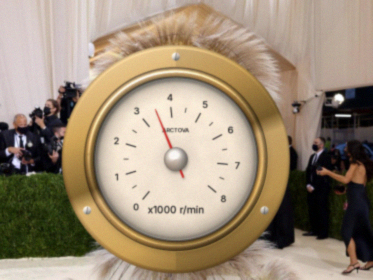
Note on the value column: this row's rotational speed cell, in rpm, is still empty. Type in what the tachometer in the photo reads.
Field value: 3500 rpm
